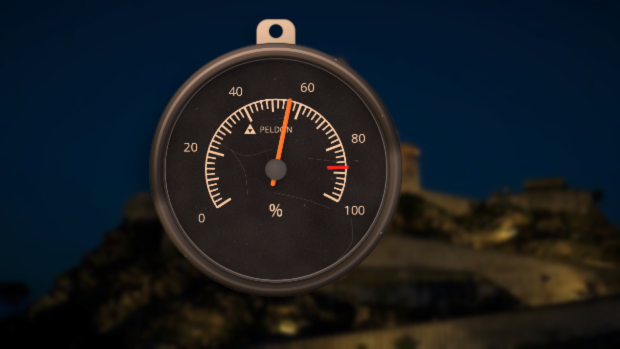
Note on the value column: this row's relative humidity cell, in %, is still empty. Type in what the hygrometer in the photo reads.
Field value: 56 %
